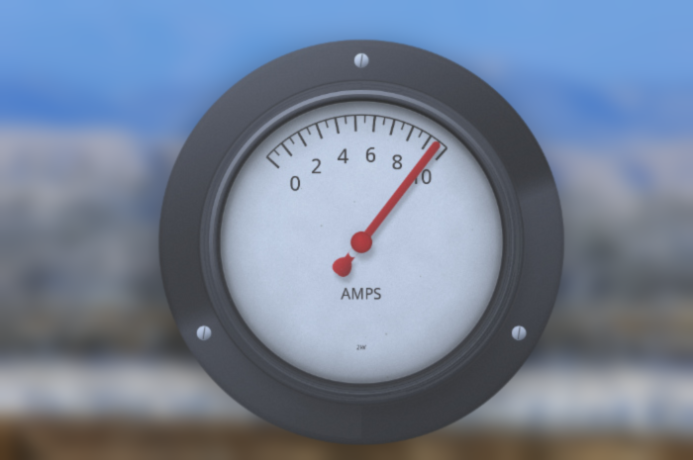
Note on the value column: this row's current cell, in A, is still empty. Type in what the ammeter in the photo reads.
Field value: 9.5 A
